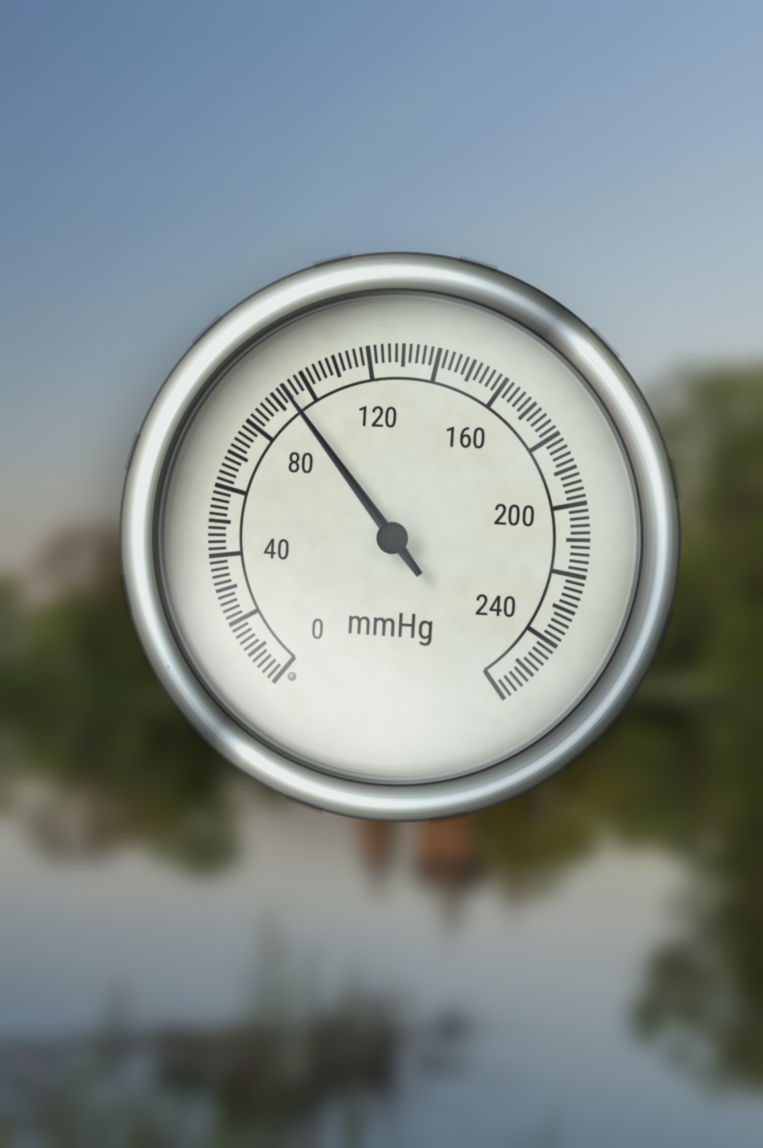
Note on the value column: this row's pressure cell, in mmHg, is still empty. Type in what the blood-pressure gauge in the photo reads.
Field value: 94 mmHg
